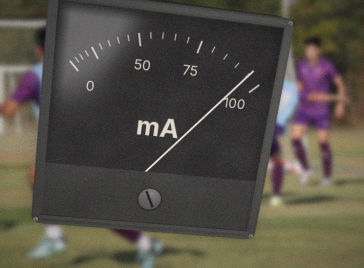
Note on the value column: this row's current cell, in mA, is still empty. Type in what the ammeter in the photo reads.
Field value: 95 mA
